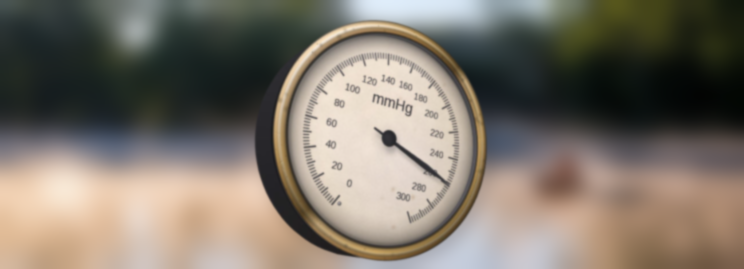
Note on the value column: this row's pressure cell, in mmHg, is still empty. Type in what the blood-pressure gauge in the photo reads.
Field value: 260 mmHg
